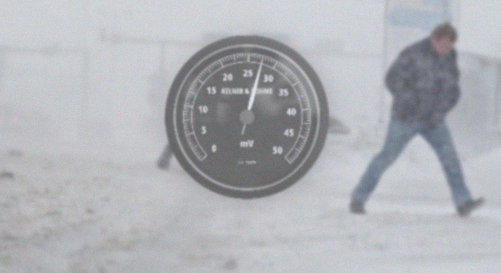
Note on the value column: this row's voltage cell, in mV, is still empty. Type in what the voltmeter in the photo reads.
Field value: 27.5 mV
